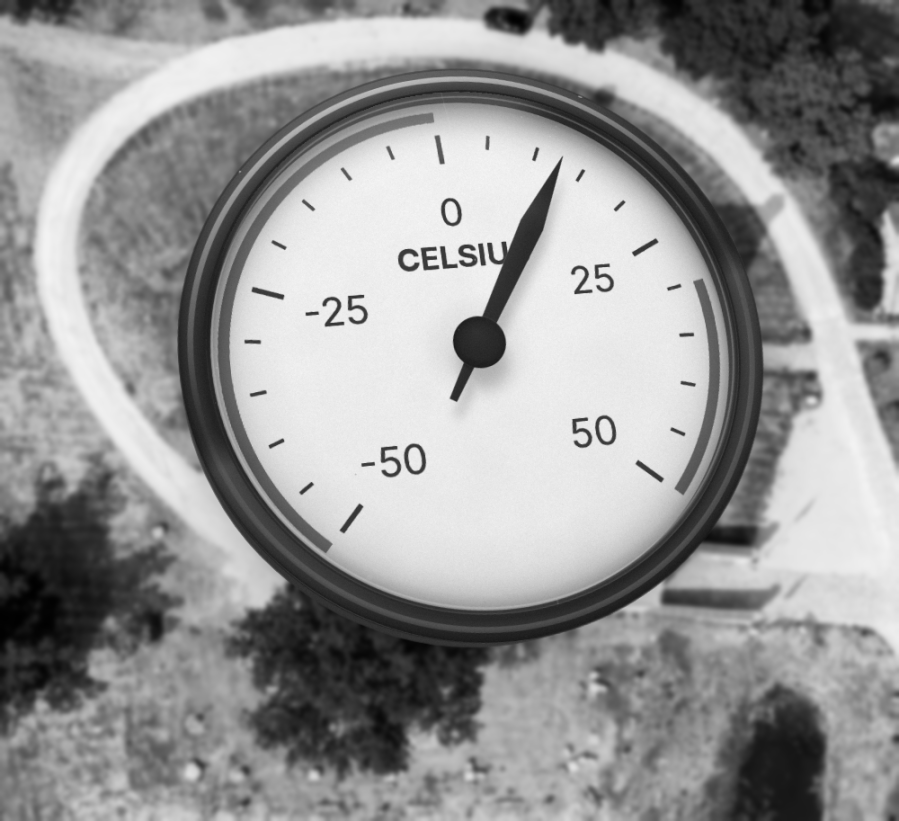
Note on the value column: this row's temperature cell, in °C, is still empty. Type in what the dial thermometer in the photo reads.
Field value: 12.5 °C
